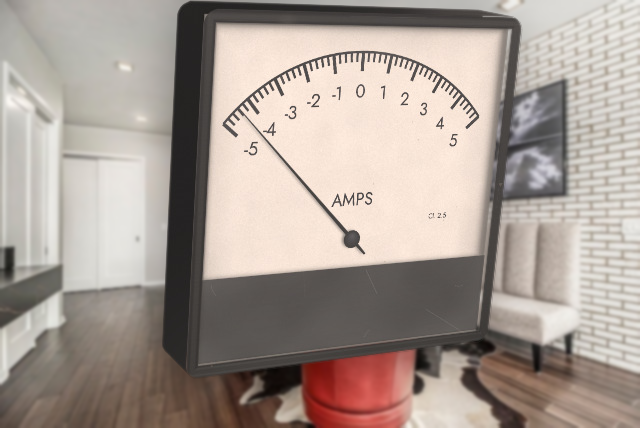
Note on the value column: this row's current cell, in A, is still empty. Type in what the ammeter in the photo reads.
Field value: -4.4 A
